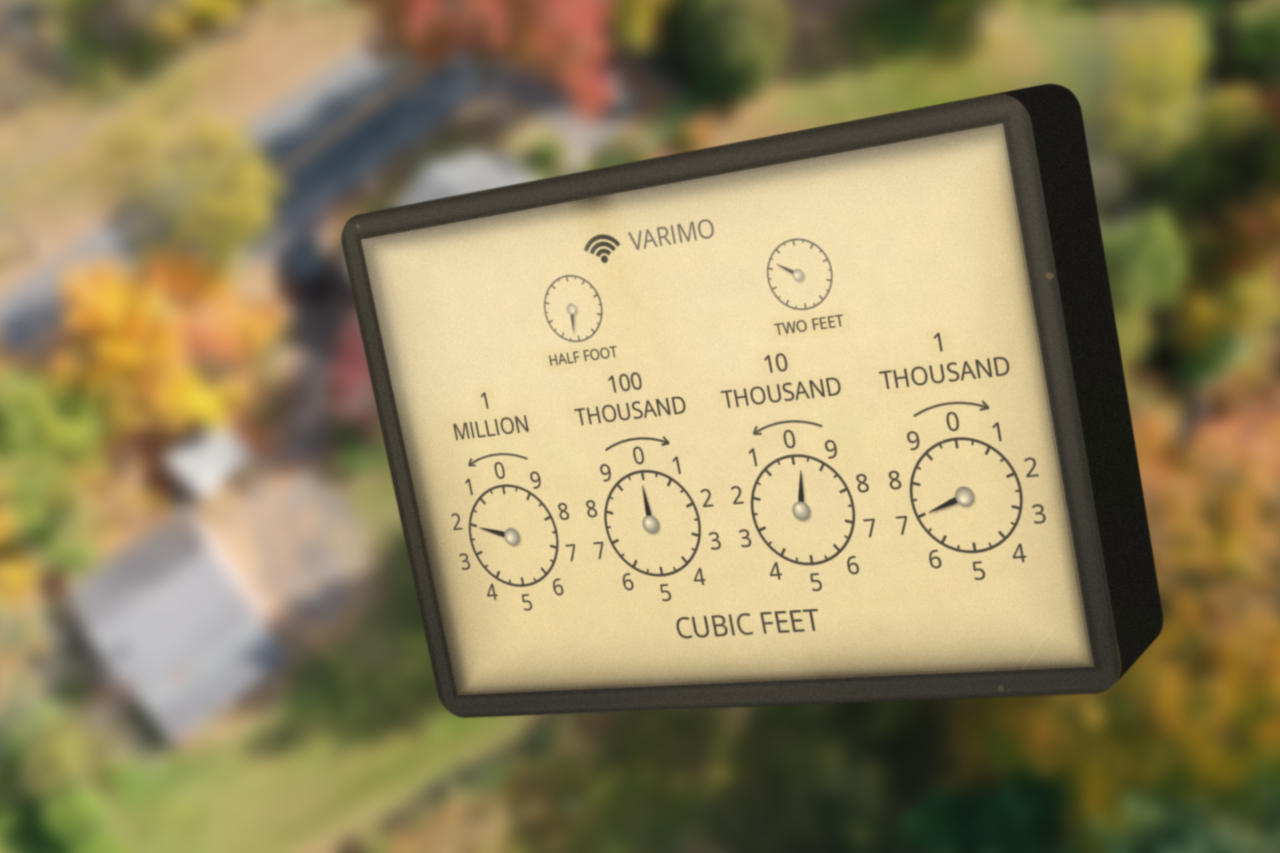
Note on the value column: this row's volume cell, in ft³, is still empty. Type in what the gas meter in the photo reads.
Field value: 199700 ft³
